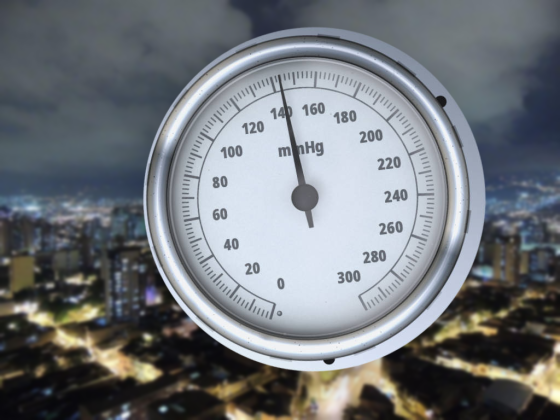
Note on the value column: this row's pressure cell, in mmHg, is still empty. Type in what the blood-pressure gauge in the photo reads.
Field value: 144 mmHg
